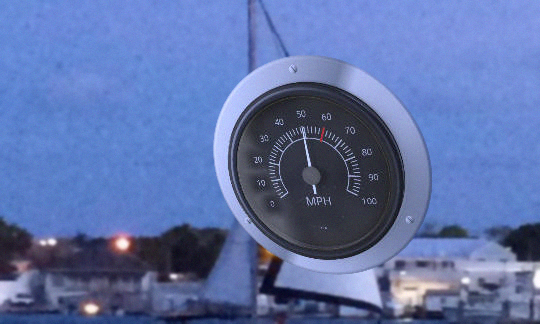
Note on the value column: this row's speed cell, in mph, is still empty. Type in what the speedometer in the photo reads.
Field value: 50 mph
